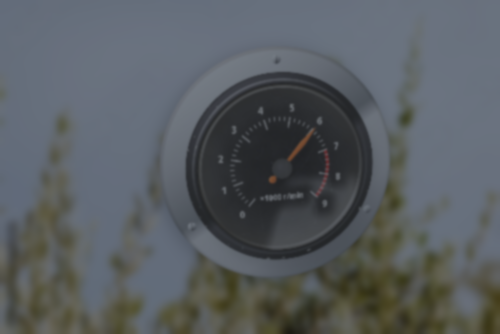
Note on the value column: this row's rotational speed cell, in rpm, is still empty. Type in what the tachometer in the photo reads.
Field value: 6000 rpm
